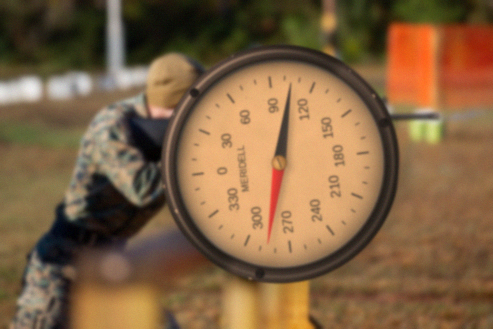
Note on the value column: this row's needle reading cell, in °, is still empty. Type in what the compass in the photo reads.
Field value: 285 °
